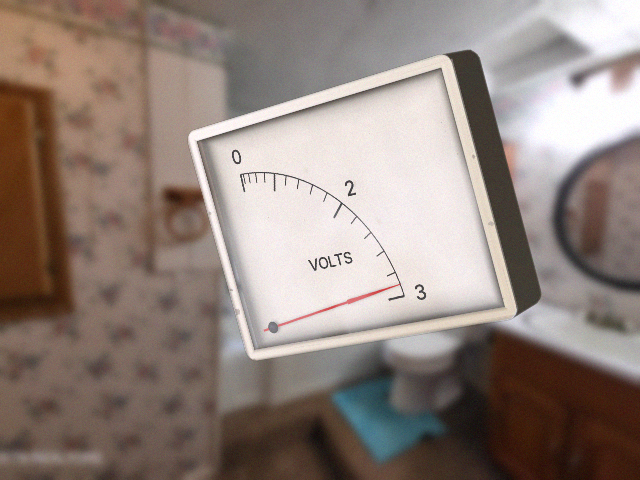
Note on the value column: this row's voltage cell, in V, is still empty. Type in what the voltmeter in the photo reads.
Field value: 2.9 V
